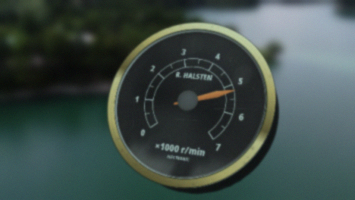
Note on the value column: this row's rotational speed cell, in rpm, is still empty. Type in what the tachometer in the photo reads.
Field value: 5250 rpm
